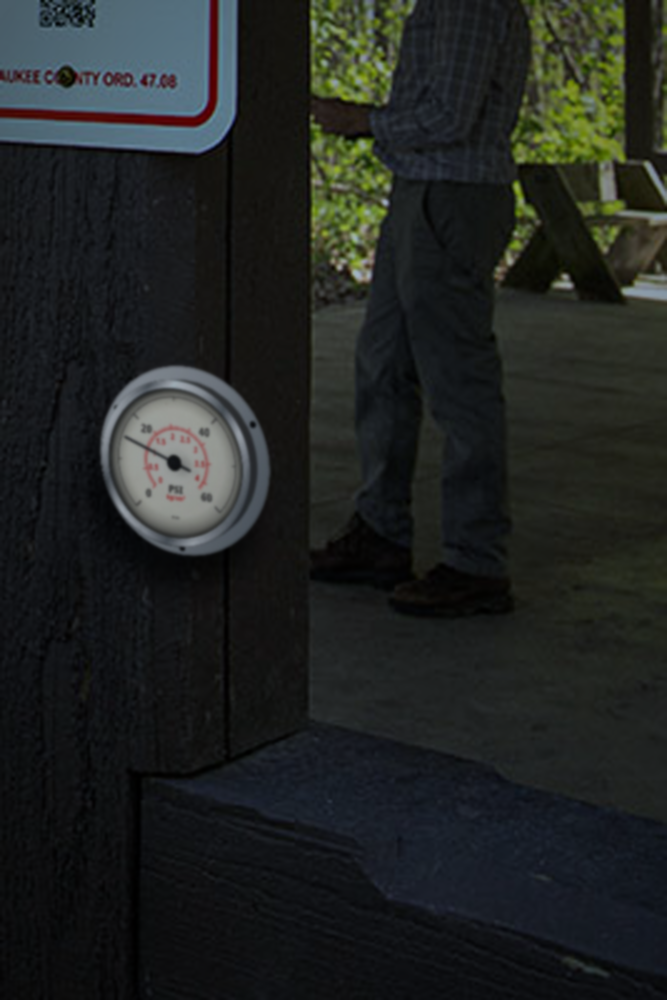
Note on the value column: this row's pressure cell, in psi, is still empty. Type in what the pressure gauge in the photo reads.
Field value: 15 psi
